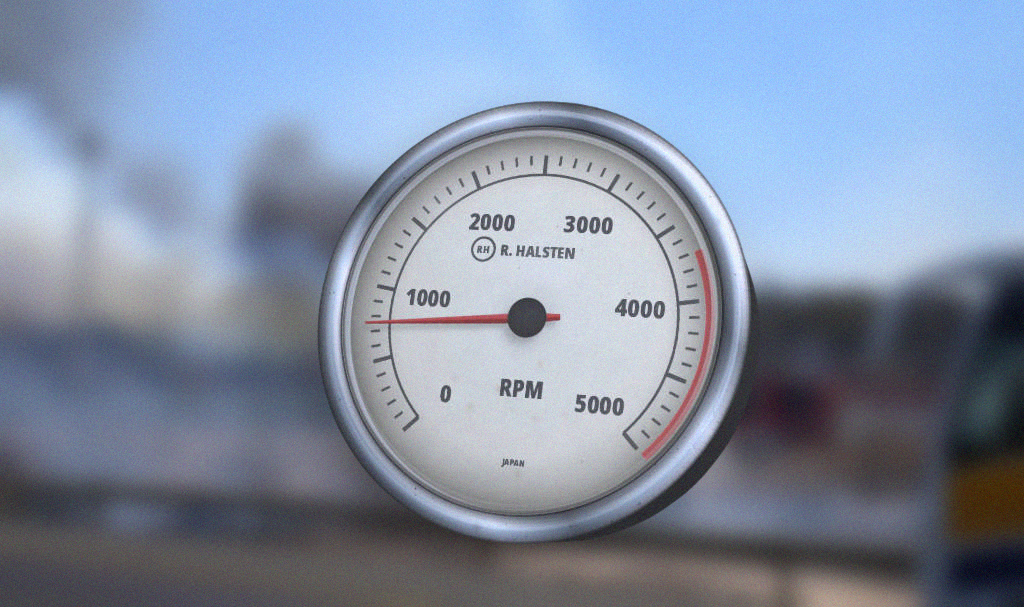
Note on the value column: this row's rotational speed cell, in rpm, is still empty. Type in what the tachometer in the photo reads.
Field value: 750 rpm
